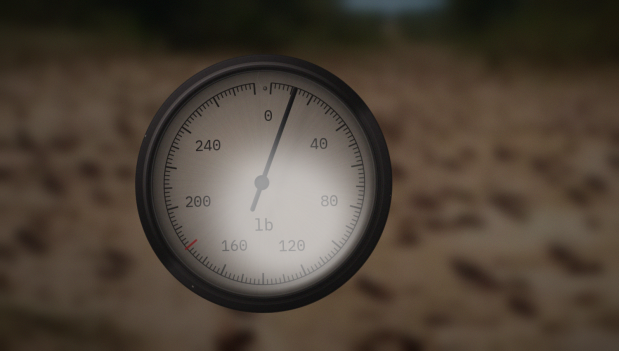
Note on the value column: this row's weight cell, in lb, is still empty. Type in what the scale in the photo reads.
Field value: 12 lb
